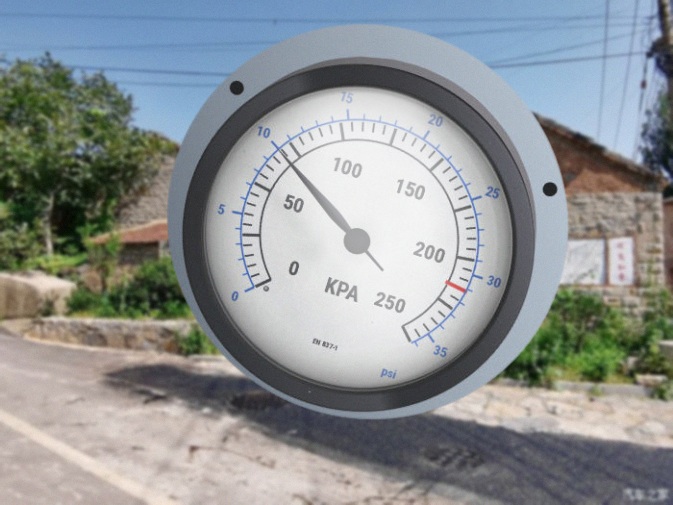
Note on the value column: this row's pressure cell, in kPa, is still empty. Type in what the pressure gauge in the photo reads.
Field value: 70 kPa
